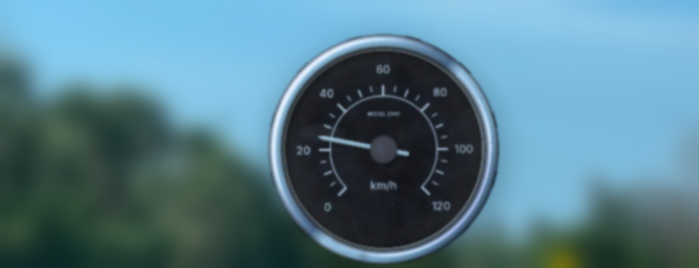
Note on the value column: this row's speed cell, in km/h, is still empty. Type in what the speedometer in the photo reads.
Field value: 25 km/h
